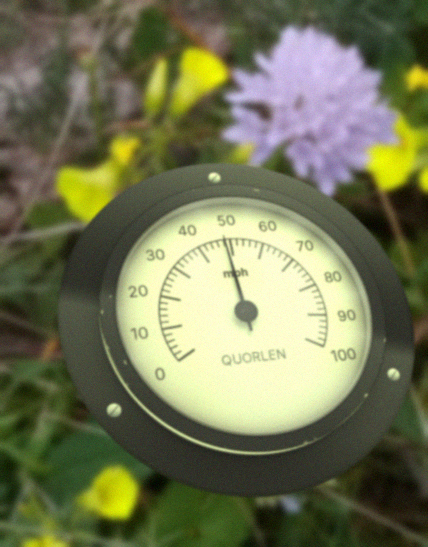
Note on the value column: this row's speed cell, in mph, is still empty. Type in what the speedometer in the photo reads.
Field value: 48 mph
